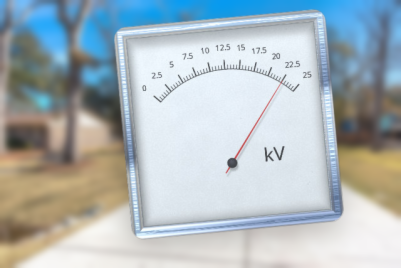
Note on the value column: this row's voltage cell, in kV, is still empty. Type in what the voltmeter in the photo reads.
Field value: 22.5 kV
